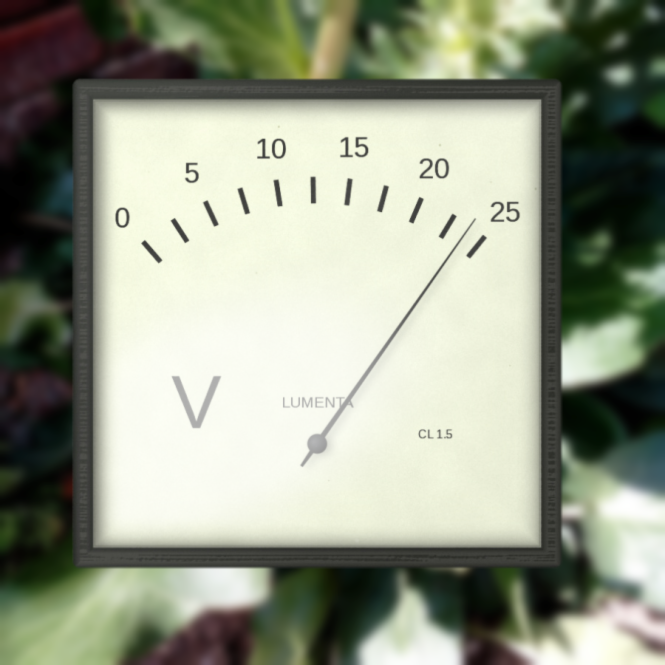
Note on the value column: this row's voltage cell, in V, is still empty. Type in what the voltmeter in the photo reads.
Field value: 23.75 V
